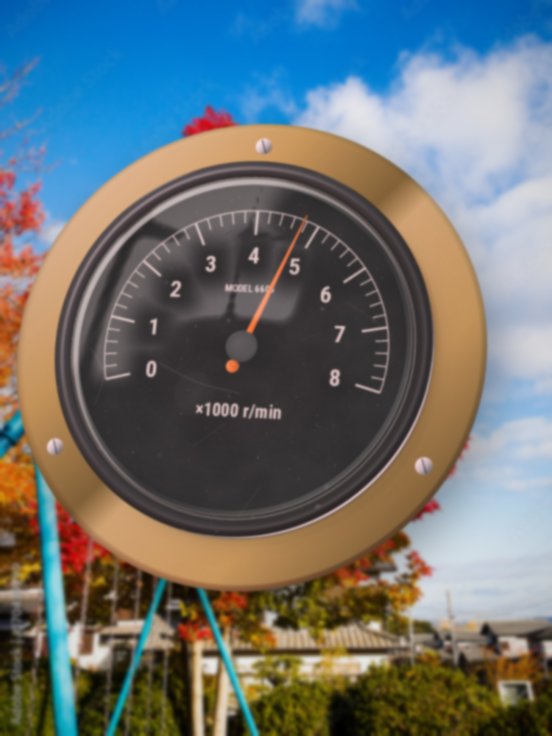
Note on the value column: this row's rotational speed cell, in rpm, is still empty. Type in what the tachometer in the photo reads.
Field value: 4800 rpm
